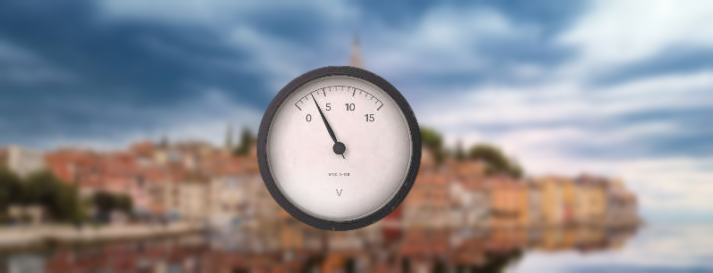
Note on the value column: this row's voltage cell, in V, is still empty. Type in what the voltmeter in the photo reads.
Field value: 3 V
